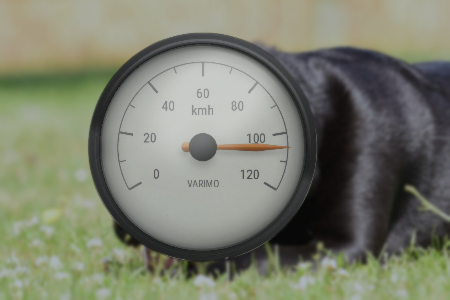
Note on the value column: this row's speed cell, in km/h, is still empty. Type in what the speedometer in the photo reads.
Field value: 105 km/h
